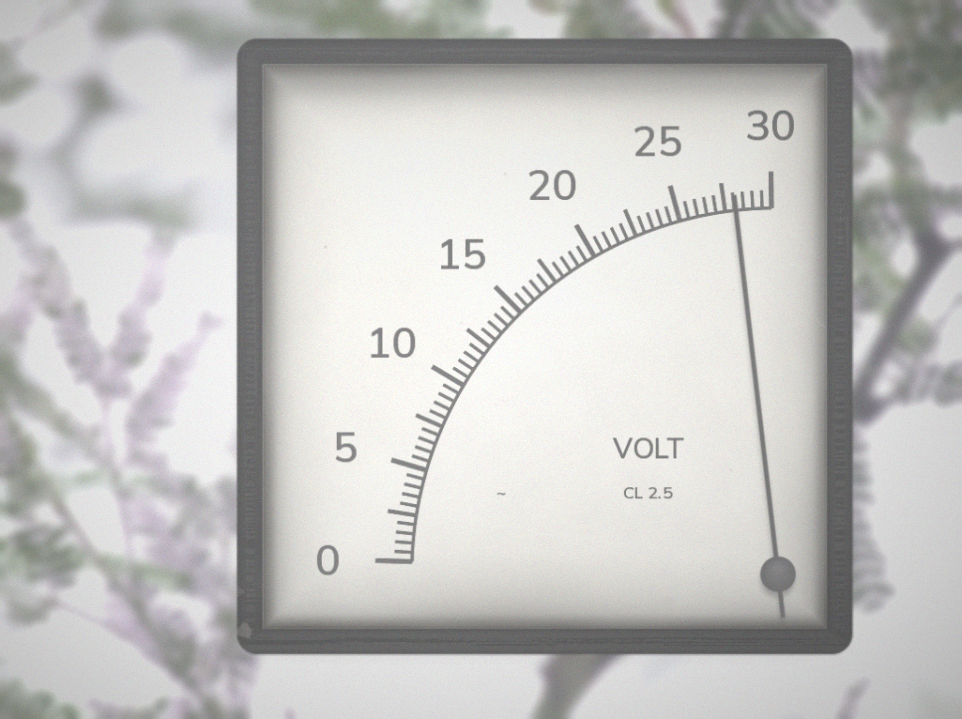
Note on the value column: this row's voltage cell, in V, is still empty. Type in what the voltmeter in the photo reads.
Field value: 28 V
